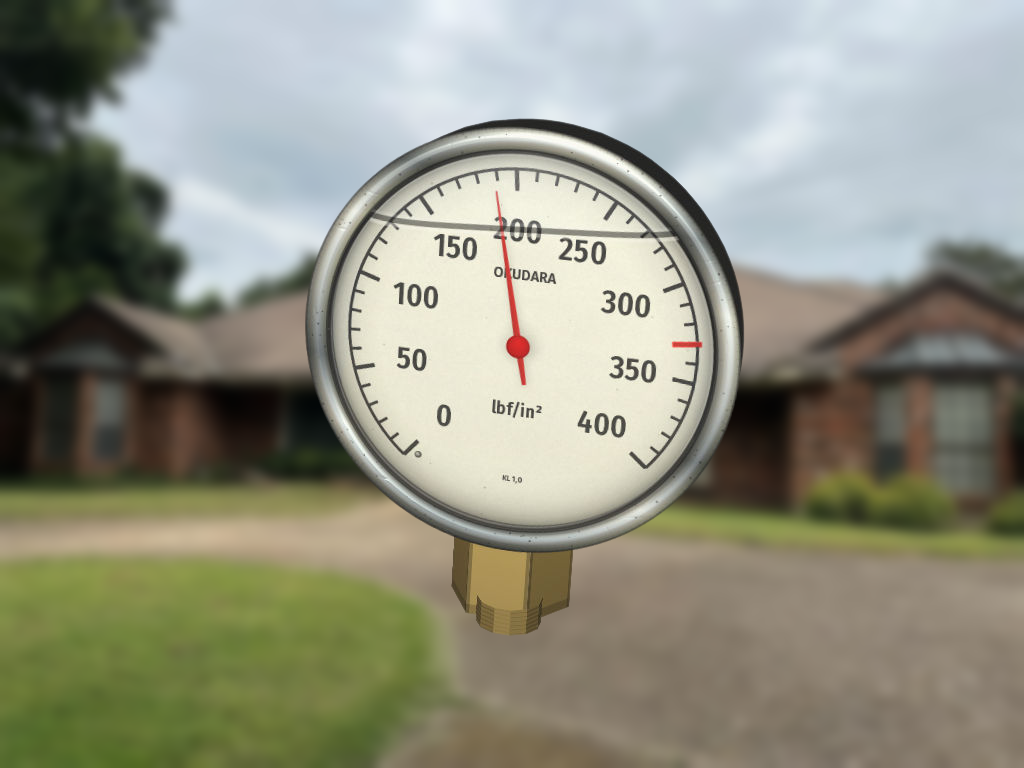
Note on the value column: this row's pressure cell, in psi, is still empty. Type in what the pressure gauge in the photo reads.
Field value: 190 psi
